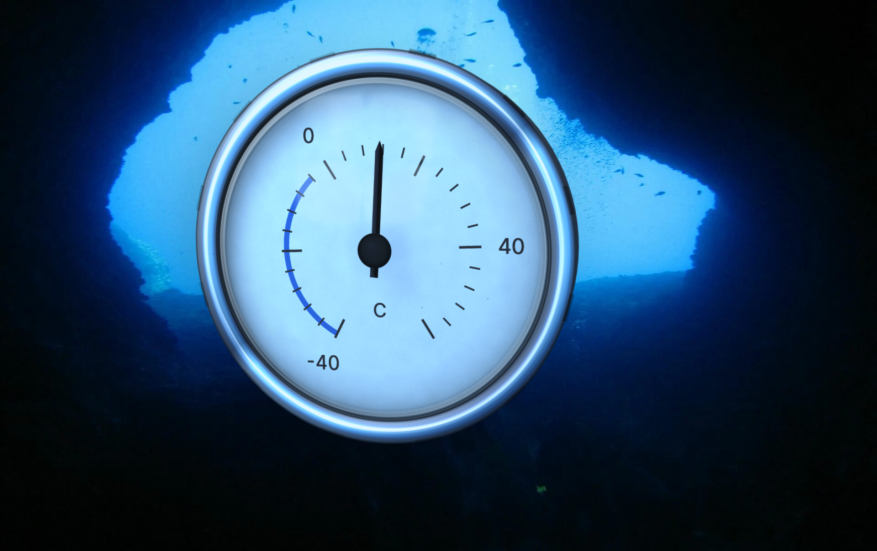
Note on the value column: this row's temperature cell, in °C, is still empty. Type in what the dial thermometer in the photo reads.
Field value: 12 °C
